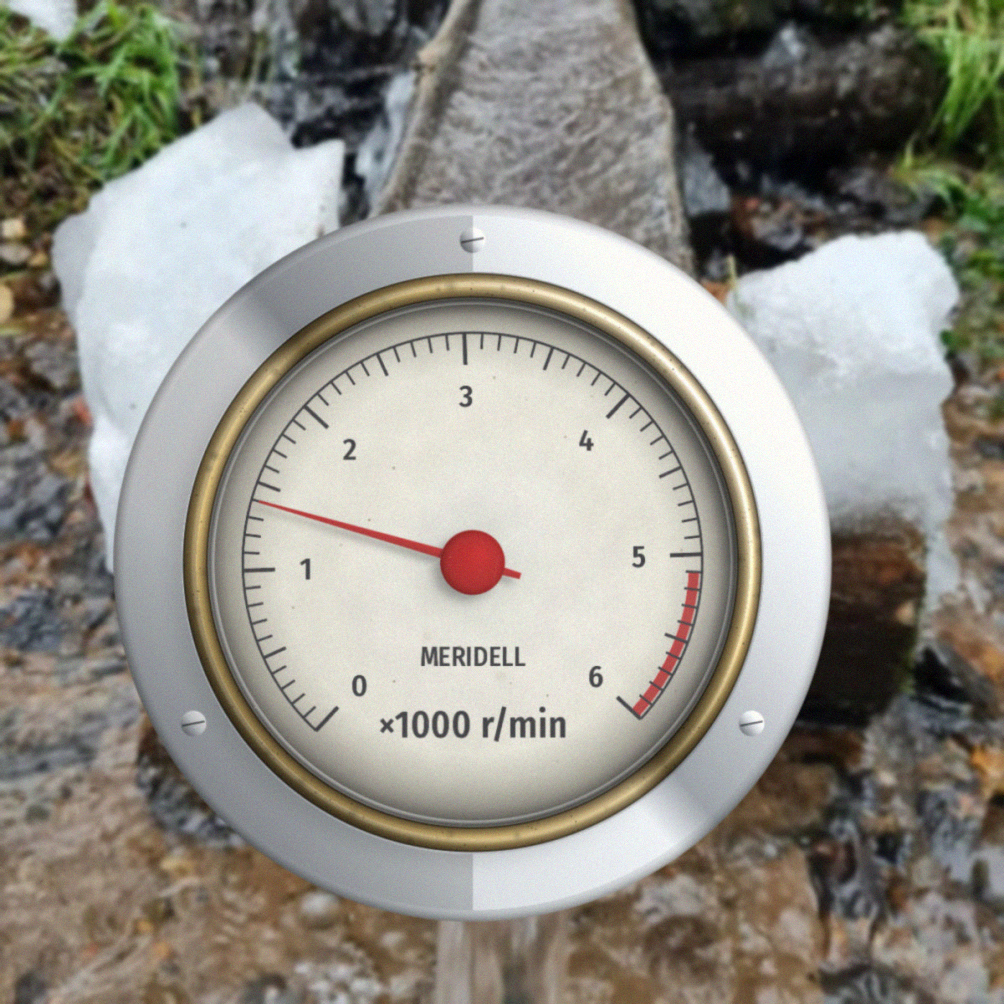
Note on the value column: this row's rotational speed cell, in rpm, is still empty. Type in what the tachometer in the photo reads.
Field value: 1400 rpm
